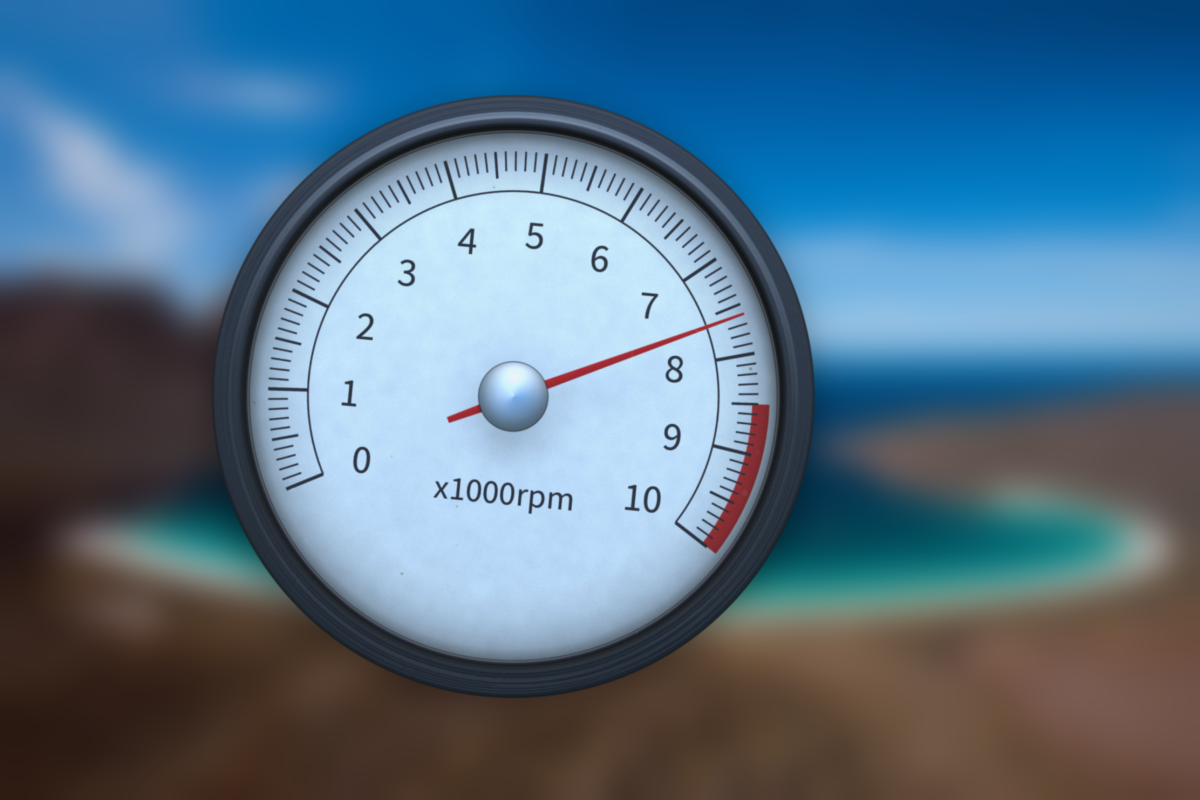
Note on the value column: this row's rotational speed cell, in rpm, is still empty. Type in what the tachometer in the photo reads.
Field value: 7600 rpm
